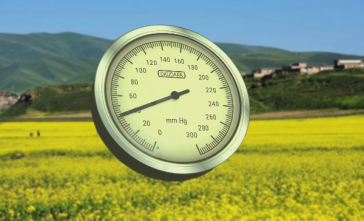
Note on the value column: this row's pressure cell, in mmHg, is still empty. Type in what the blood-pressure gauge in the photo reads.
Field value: 40 mmHg
